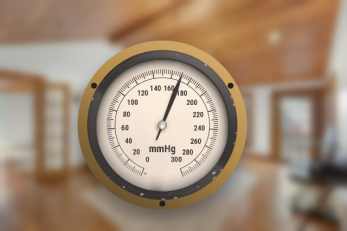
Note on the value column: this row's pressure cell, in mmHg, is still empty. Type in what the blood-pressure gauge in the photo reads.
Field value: 170 mmHg
